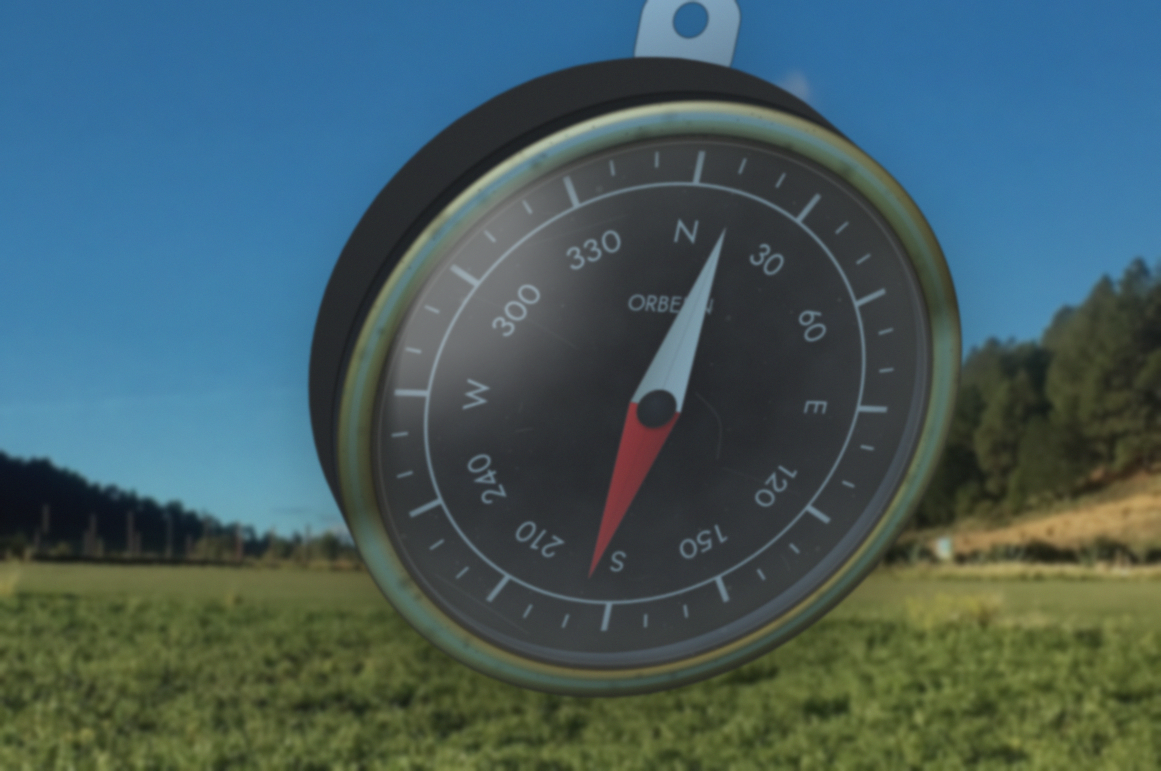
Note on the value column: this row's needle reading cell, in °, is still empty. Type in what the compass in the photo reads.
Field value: 190 °
